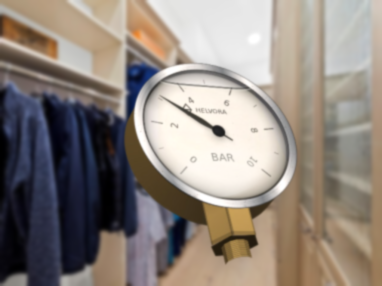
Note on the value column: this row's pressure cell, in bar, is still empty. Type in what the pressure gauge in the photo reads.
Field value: 3 bar
